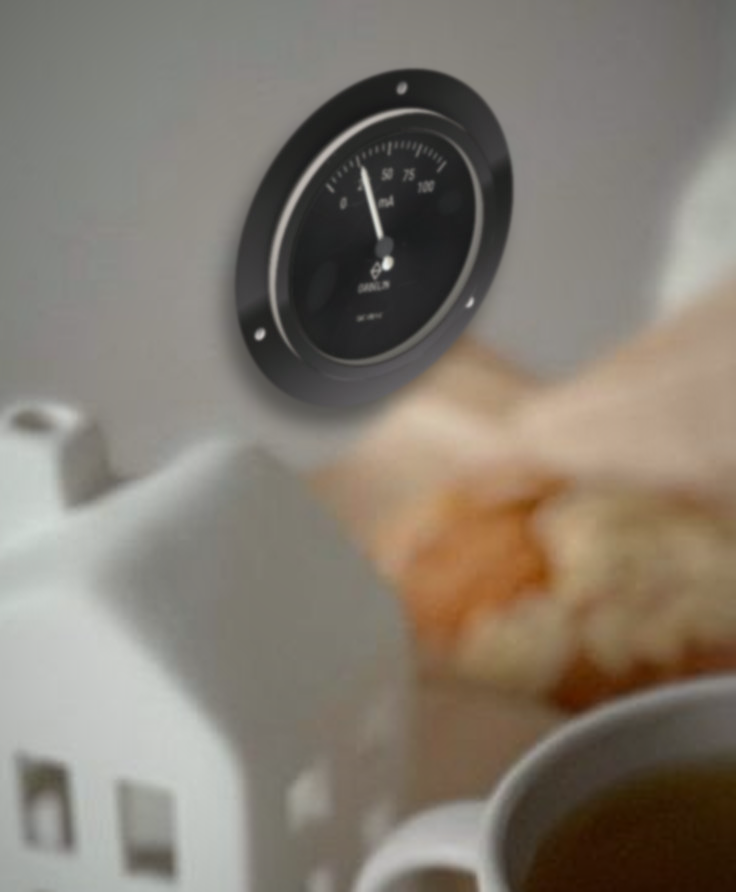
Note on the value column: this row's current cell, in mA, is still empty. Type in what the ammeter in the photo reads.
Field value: 25 mA
